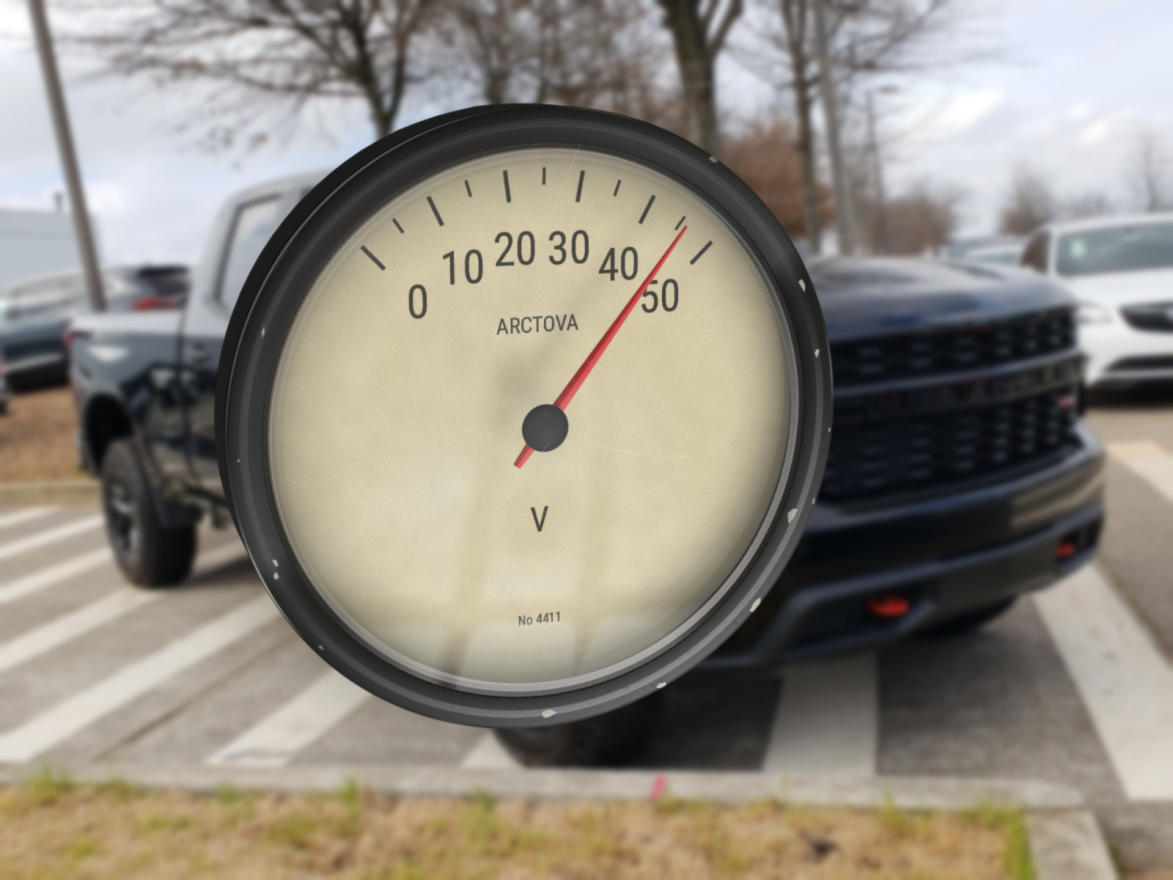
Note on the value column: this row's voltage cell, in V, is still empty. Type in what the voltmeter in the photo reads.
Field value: 45 V
